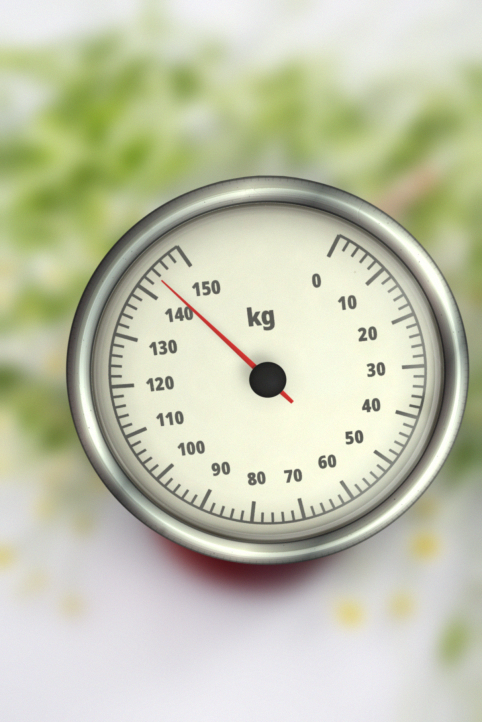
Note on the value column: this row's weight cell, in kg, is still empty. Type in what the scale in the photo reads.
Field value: 144 kg
